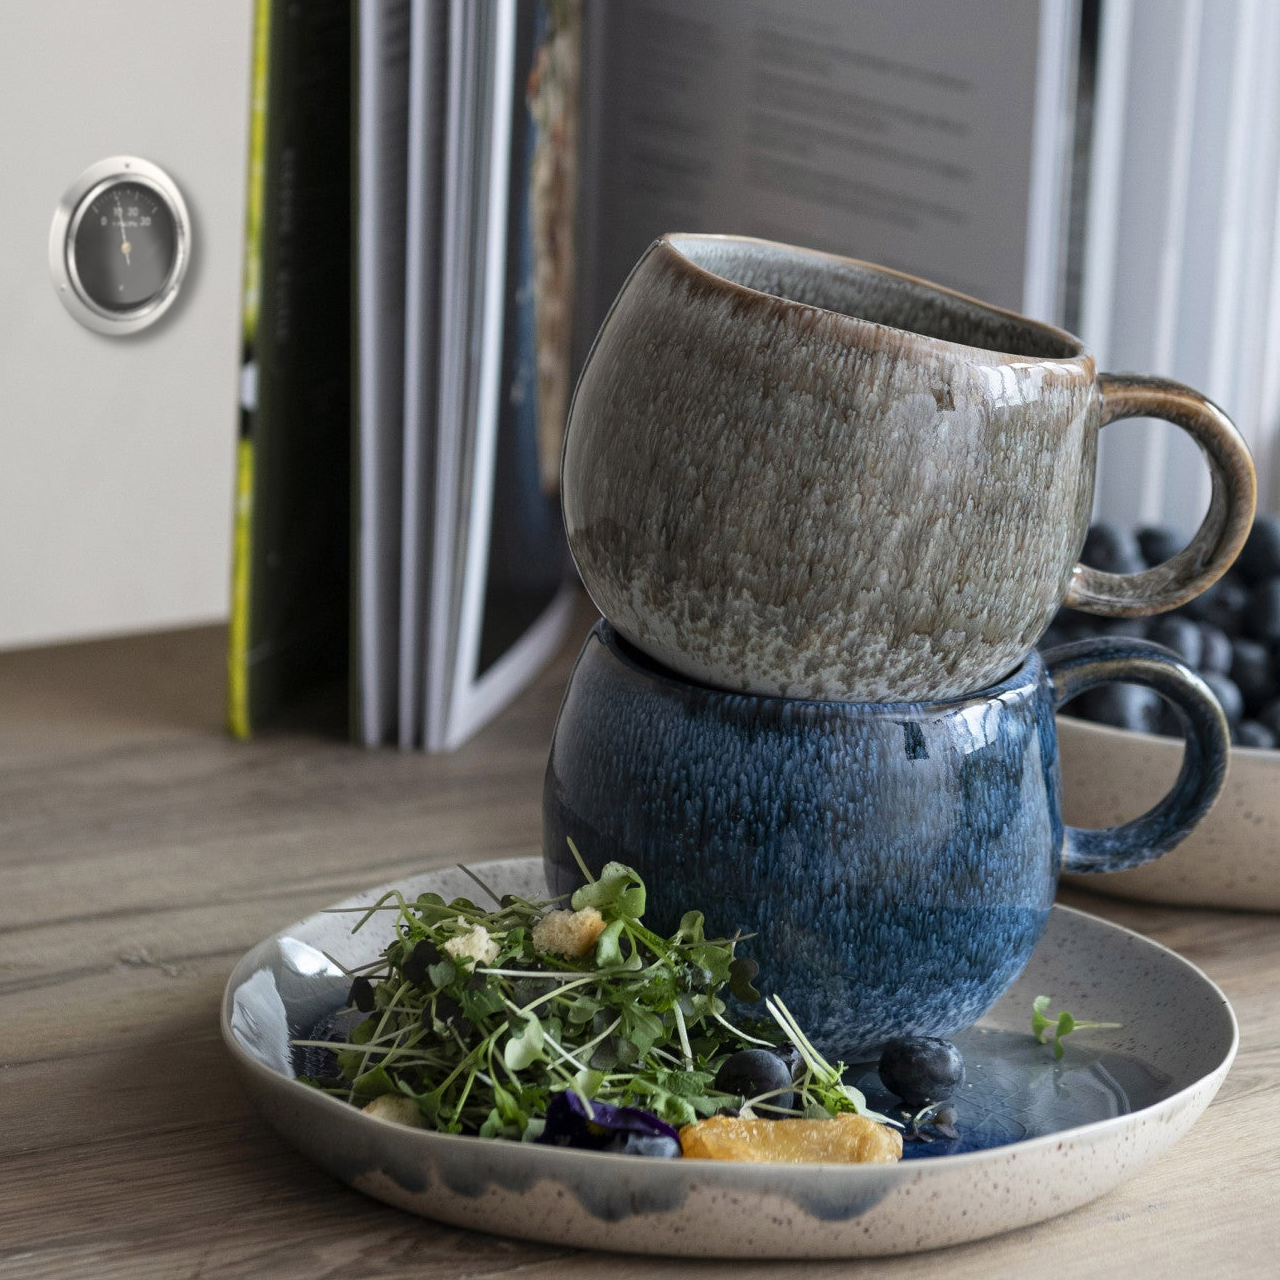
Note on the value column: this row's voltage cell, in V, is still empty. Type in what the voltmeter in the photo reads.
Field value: 10 V
